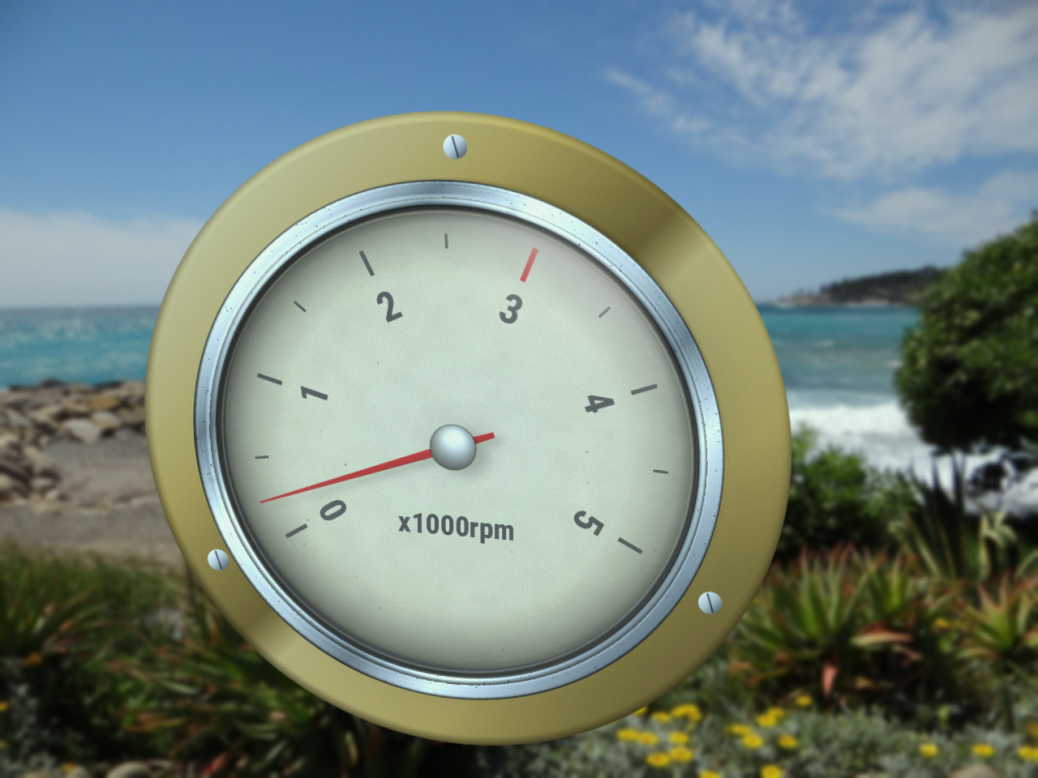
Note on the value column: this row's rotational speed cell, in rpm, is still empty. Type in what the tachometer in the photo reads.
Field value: 250 rpm
